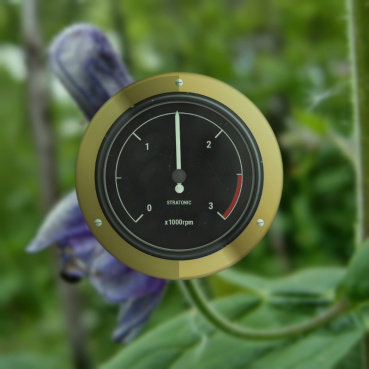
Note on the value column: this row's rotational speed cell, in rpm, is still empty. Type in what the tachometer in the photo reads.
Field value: 1500 rpm
